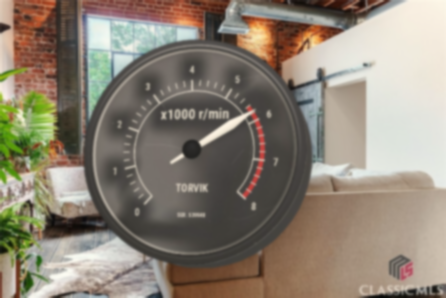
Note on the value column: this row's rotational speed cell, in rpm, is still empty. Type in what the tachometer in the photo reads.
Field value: 5800 rpm
